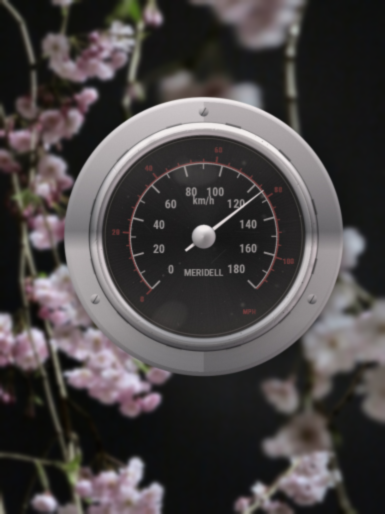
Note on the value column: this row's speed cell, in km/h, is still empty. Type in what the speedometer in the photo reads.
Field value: 125 km/h
